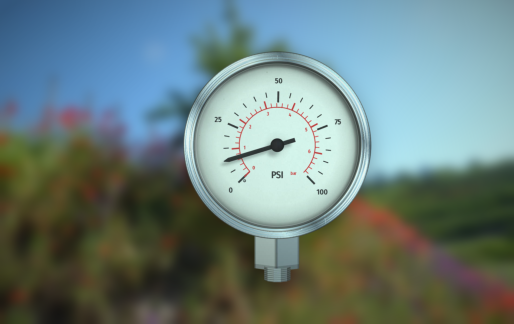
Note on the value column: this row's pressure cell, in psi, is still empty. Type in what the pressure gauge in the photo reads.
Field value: 10 psi
